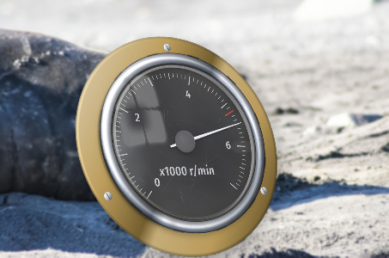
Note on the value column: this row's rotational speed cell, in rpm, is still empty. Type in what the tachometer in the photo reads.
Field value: 5500 rpm
